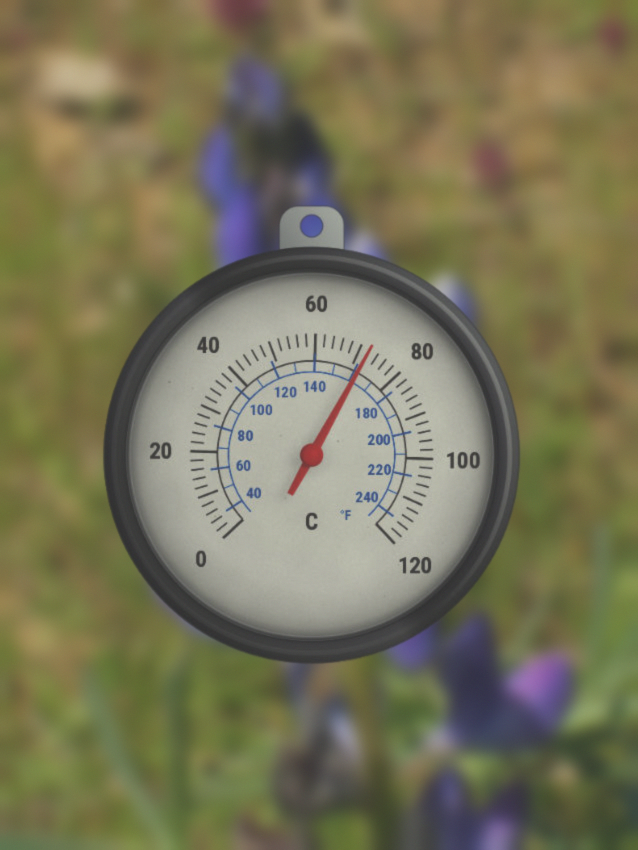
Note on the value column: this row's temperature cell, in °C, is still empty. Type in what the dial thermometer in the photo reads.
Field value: 72 °C
